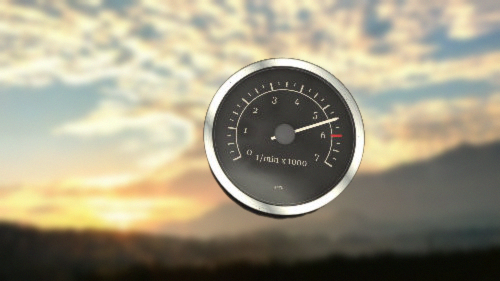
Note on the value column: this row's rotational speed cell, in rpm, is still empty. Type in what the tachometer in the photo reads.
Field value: 5500 rpm
